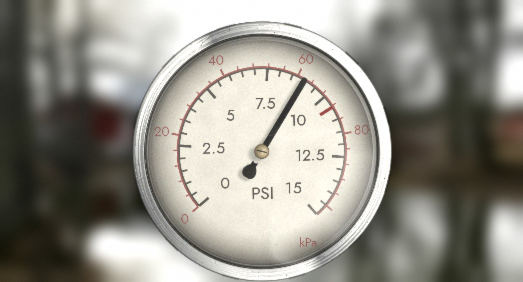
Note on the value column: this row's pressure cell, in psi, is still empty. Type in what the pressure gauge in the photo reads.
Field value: 9 psi
